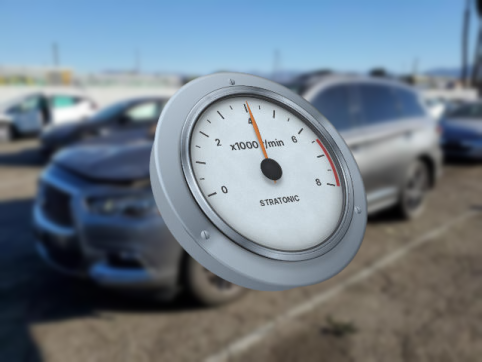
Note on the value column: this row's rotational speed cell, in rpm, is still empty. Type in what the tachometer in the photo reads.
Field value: 4000 rpm
